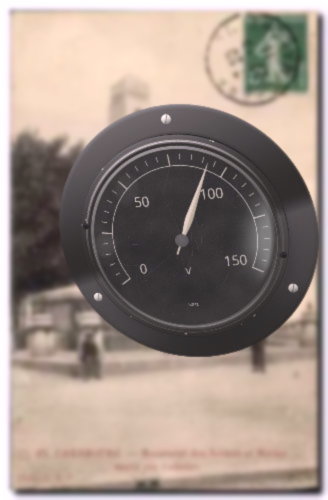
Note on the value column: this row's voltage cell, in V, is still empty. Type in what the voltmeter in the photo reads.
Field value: 92.5 V
